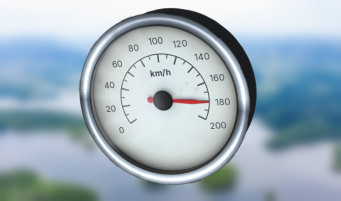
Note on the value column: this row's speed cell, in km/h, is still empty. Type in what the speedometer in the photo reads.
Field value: 180 km/h
